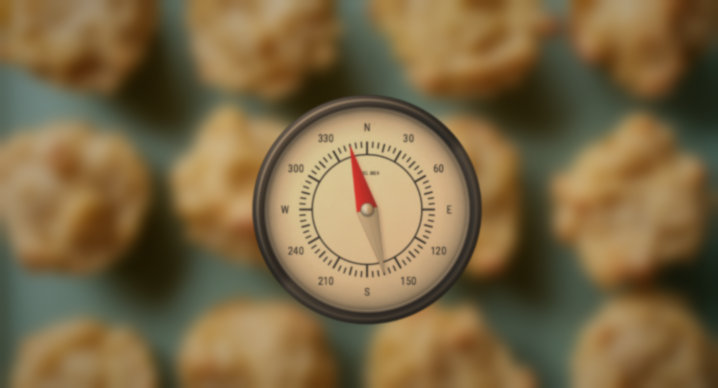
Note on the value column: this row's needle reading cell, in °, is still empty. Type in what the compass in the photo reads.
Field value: 345 °
